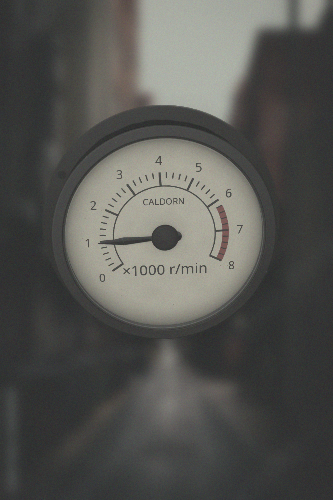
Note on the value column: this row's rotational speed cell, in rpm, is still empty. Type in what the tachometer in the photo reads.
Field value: 1000 rpm
